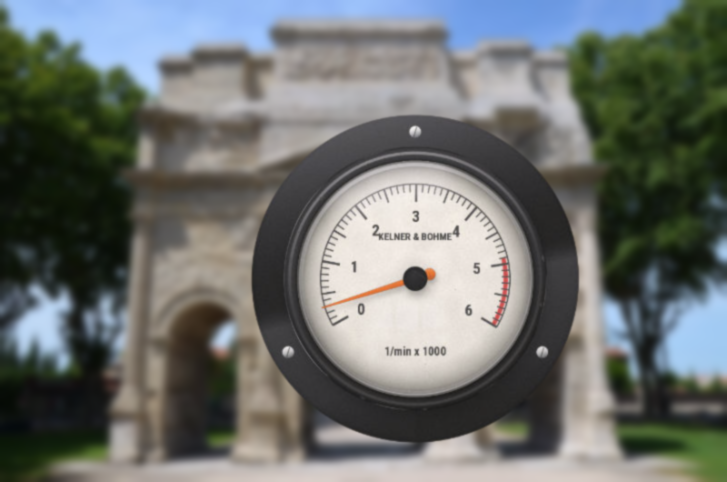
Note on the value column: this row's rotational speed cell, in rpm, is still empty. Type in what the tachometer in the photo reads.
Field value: 300 rpm
